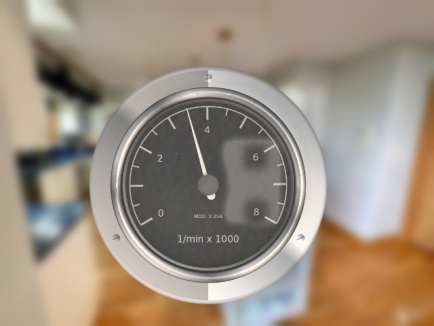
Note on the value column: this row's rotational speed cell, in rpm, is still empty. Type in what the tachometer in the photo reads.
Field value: 3500 rpm
